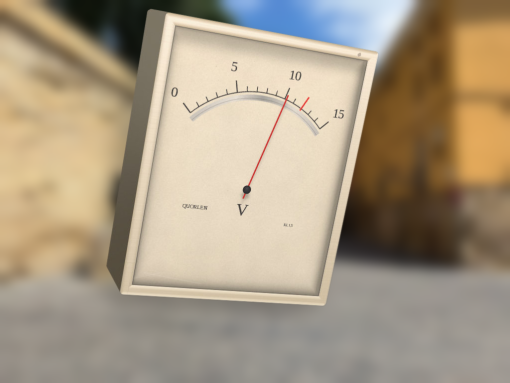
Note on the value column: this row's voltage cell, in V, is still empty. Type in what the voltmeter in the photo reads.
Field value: 10 V
